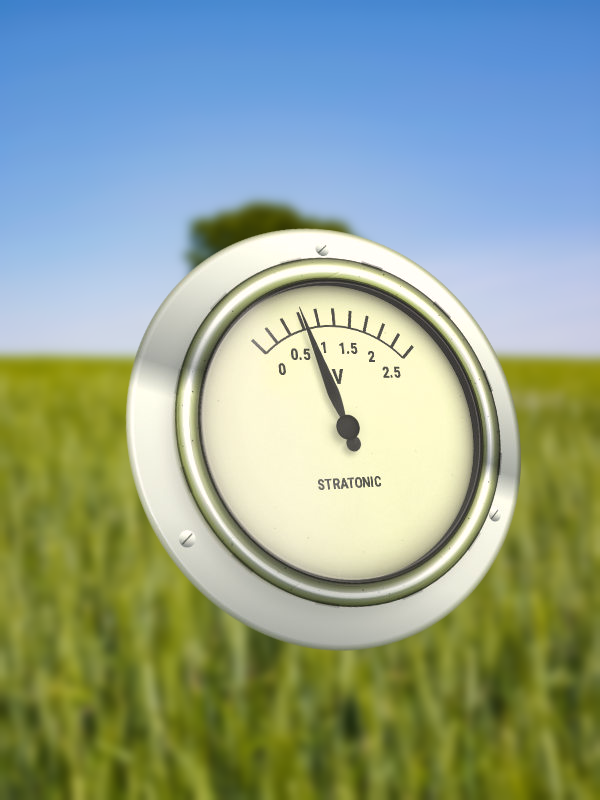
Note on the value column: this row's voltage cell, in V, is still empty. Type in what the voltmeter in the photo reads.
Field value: 0.75 V
